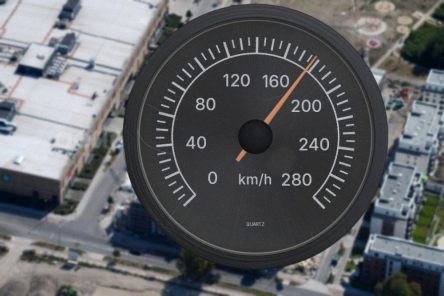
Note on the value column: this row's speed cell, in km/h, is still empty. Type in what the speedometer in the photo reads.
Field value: 177.5 km/h
